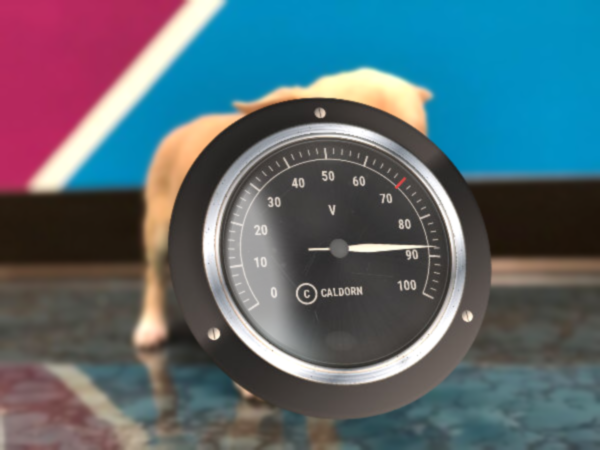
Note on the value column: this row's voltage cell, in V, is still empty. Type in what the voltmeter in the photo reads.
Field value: 88 V
